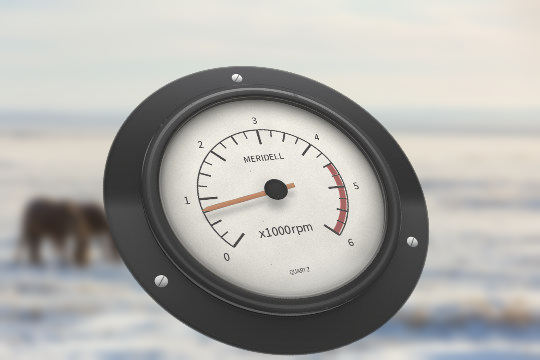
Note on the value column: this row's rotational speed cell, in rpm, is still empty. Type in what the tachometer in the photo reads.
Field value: 750 rpm
